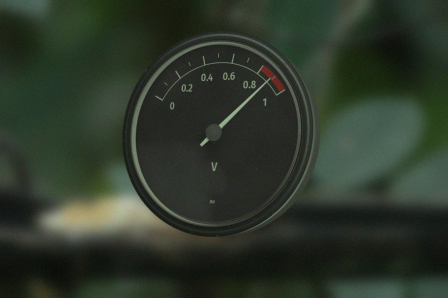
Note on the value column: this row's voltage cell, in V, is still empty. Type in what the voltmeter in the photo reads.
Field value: 0.9 V
